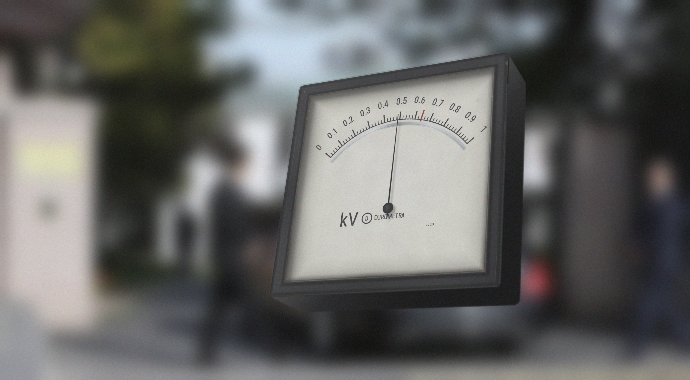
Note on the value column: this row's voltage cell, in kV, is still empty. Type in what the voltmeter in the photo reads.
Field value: 0.5 kV
